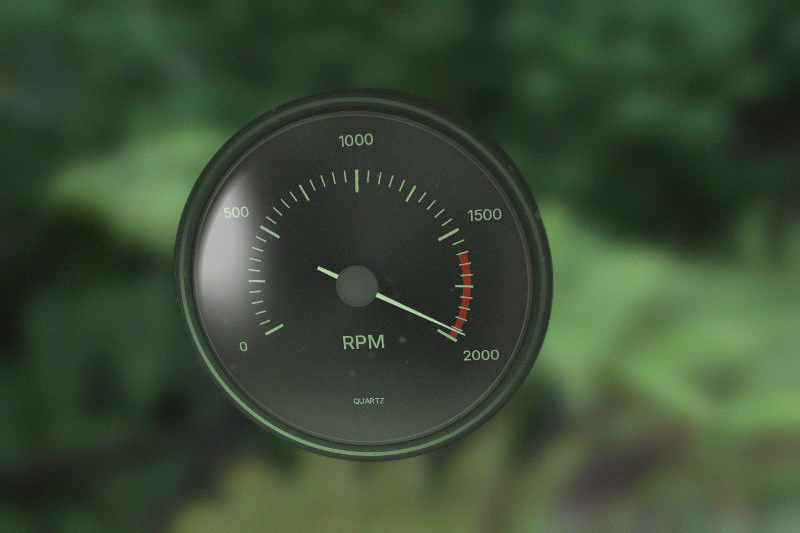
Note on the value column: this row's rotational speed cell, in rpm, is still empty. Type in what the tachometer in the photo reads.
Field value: 1950 rpm
